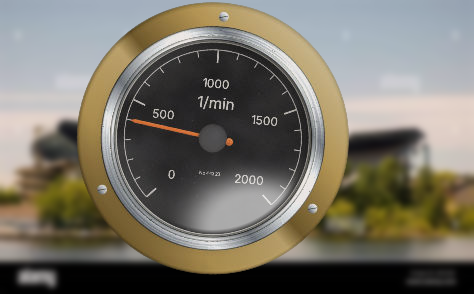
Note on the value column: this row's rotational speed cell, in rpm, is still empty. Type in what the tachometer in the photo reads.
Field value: 400 rpm
